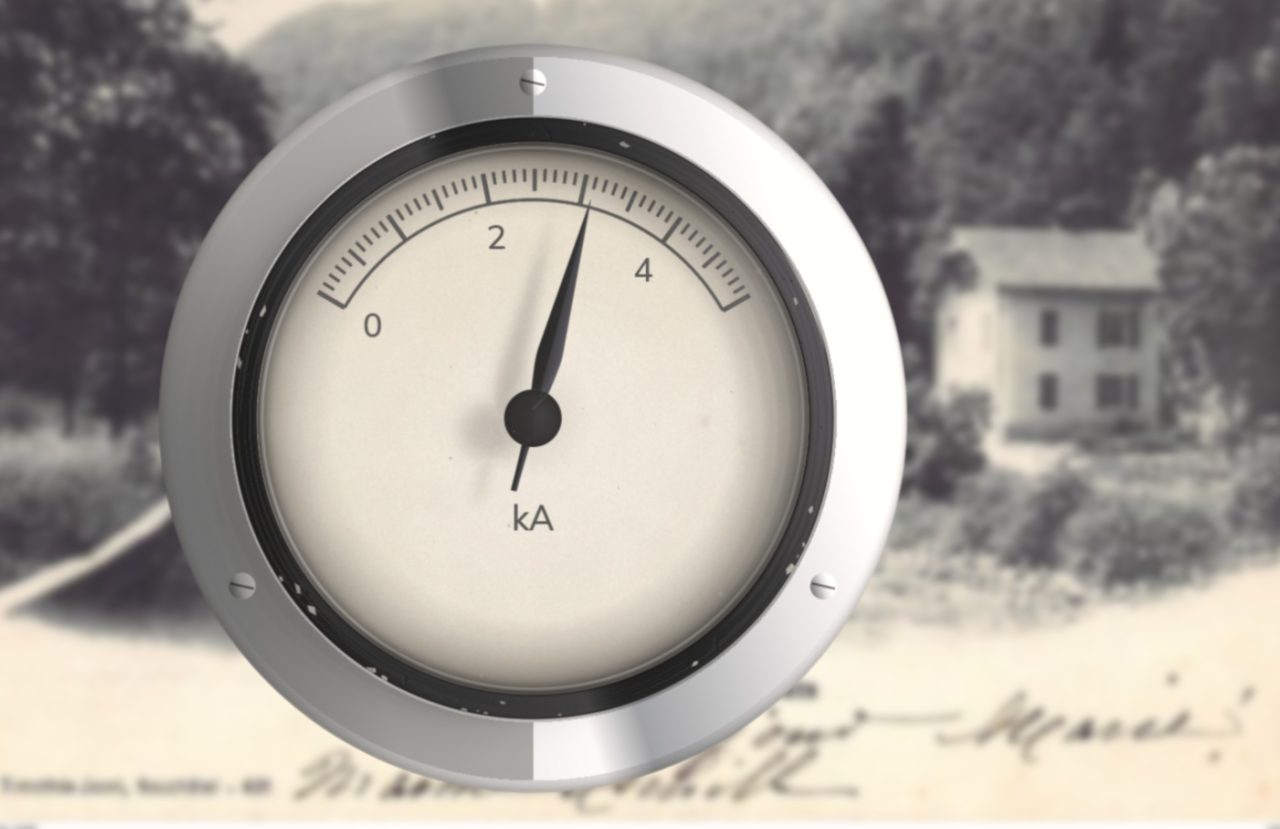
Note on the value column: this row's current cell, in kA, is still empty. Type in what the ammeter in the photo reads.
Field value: 3.1 kA
